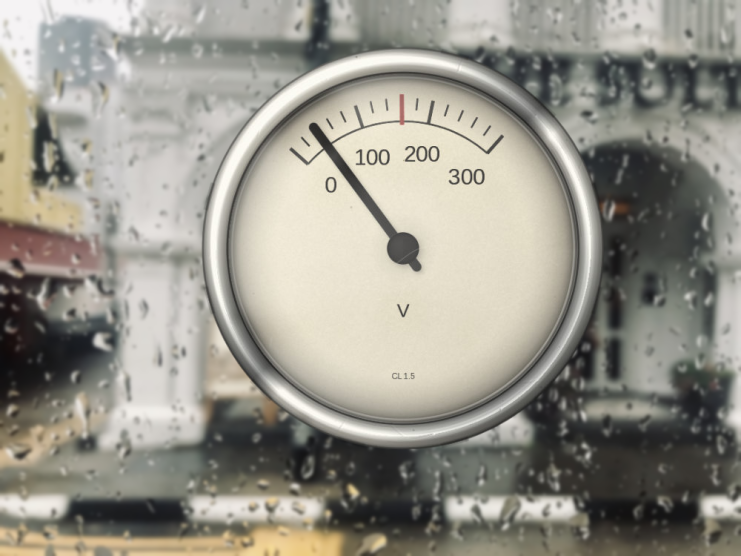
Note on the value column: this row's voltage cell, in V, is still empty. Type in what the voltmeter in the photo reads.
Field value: 40 V
